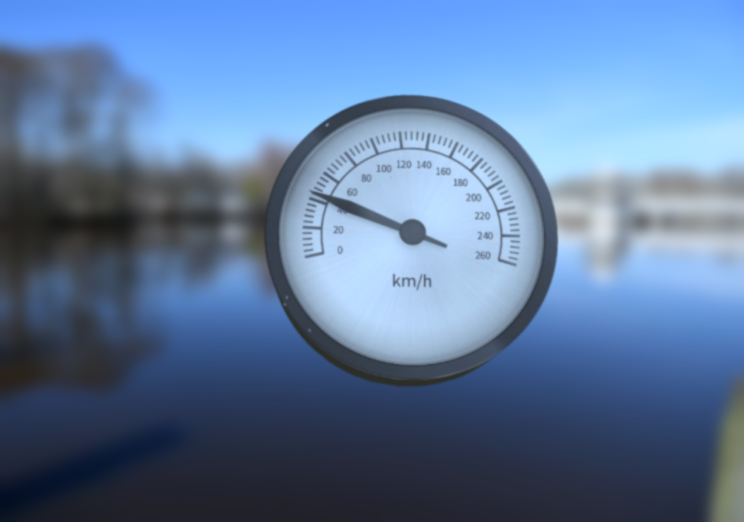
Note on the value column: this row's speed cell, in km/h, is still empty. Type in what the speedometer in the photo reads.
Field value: 44 km/h
